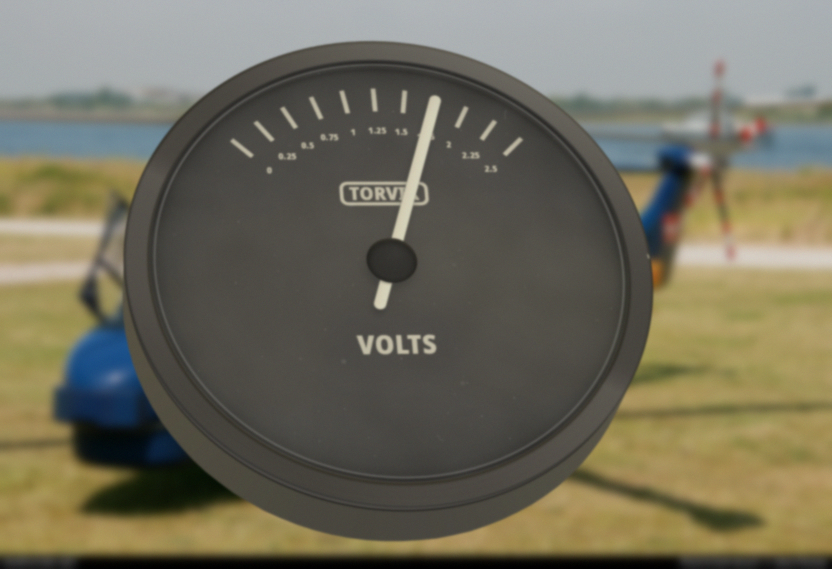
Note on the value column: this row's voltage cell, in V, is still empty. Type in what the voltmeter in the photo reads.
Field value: 1.75 V
